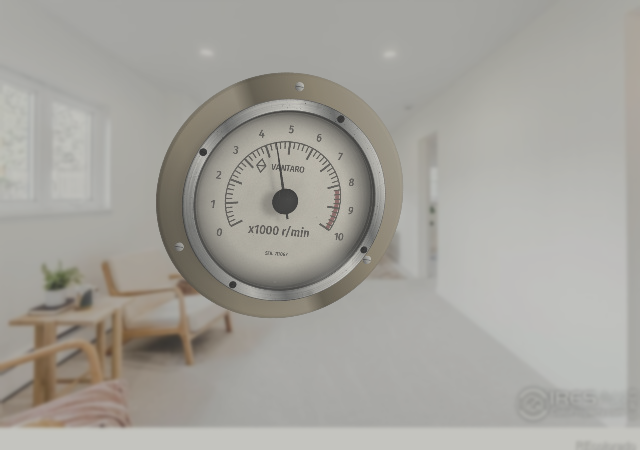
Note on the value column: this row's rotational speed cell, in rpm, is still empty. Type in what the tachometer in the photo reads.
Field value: 4400 rpm
